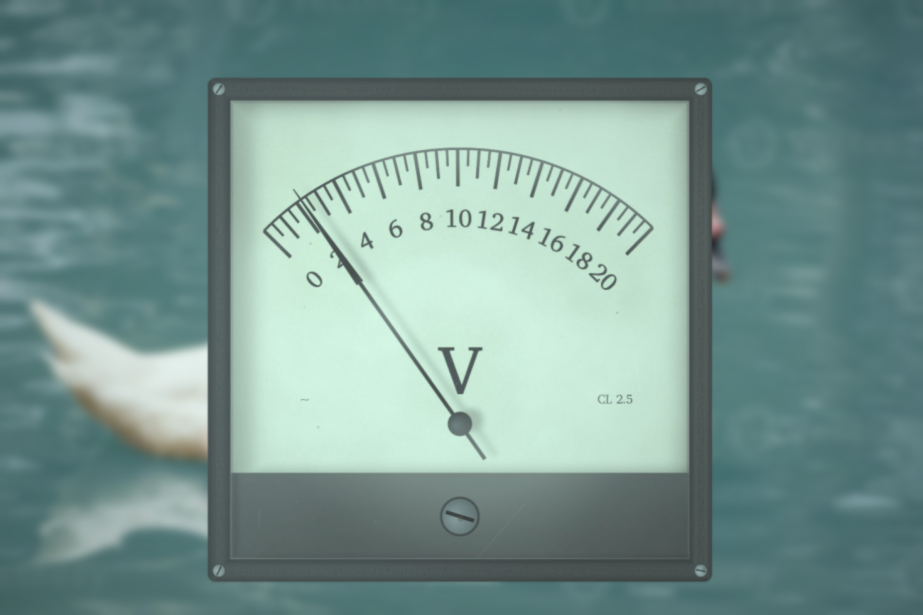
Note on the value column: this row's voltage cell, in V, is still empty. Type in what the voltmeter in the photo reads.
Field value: 2.25 V
